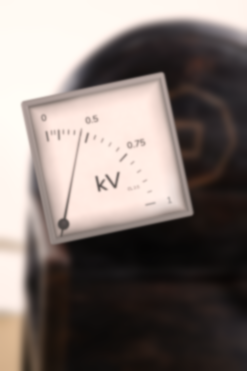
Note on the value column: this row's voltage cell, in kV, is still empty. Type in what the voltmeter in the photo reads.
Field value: 0.45 kV
